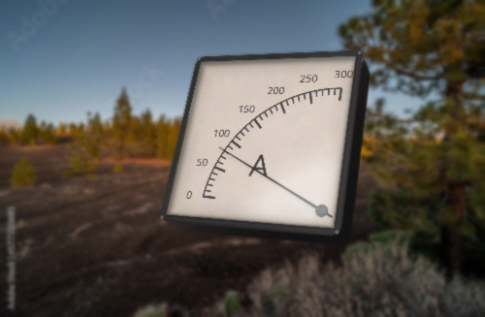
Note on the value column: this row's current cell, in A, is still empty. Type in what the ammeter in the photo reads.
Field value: 80 A
